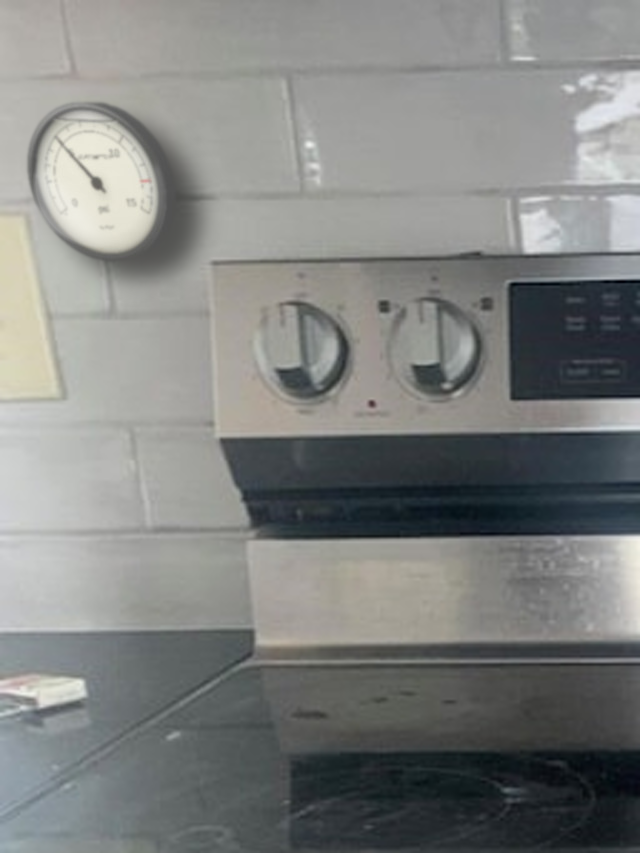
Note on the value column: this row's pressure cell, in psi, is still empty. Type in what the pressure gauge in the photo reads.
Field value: 5 psi
